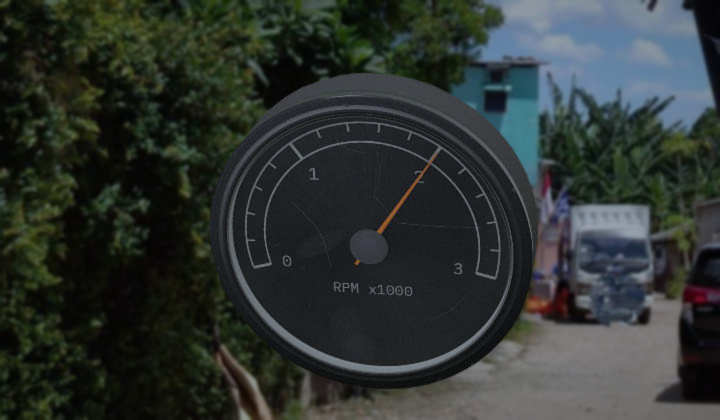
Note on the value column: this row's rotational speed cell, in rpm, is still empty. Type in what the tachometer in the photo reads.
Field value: 2000 rpm
